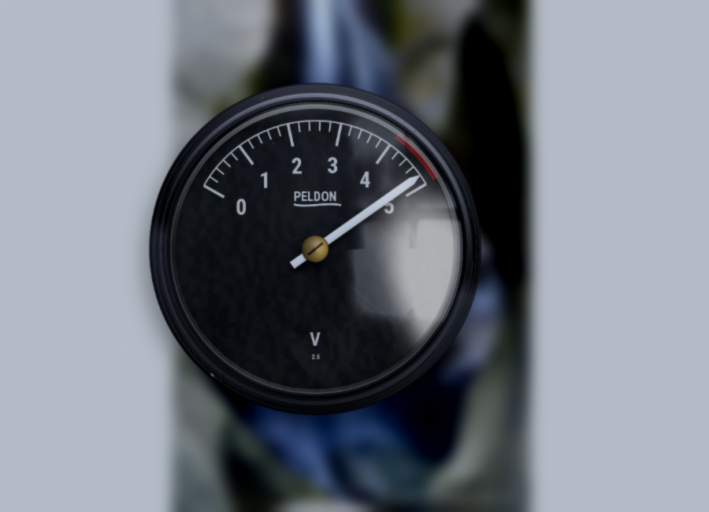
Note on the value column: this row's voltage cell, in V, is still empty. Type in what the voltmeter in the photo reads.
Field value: 4.8 V
